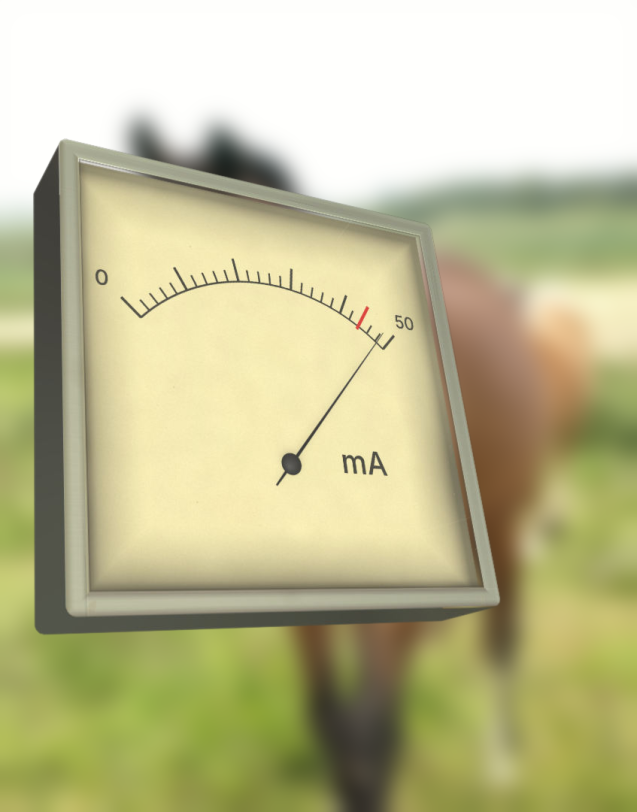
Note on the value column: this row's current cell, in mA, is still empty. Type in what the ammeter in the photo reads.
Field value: 48 mA
